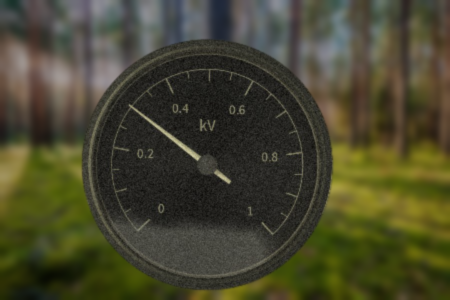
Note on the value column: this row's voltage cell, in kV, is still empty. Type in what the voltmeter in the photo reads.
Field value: 0.3 kV
